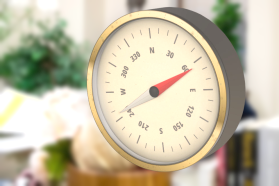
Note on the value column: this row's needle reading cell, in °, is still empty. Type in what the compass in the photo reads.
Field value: 65 °
